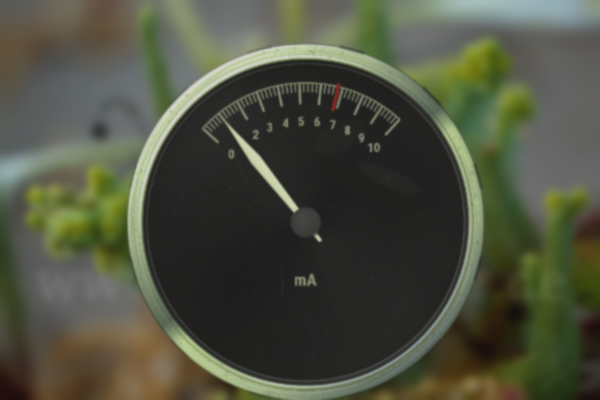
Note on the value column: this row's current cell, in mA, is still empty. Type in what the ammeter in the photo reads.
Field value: 1 mA
